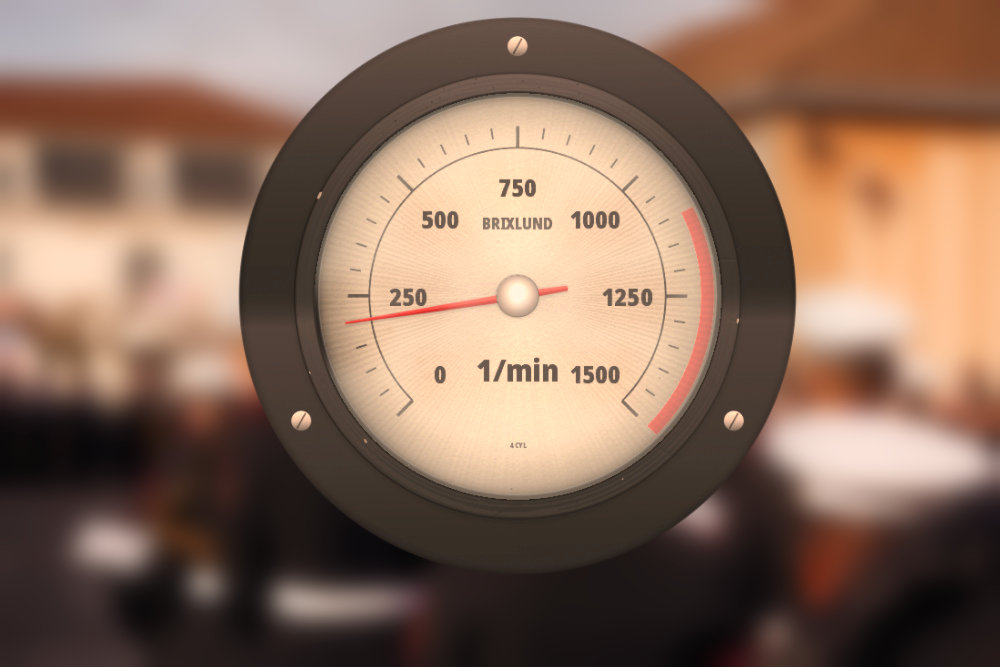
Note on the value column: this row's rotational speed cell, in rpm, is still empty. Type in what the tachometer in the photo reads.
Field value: 200 rpm
